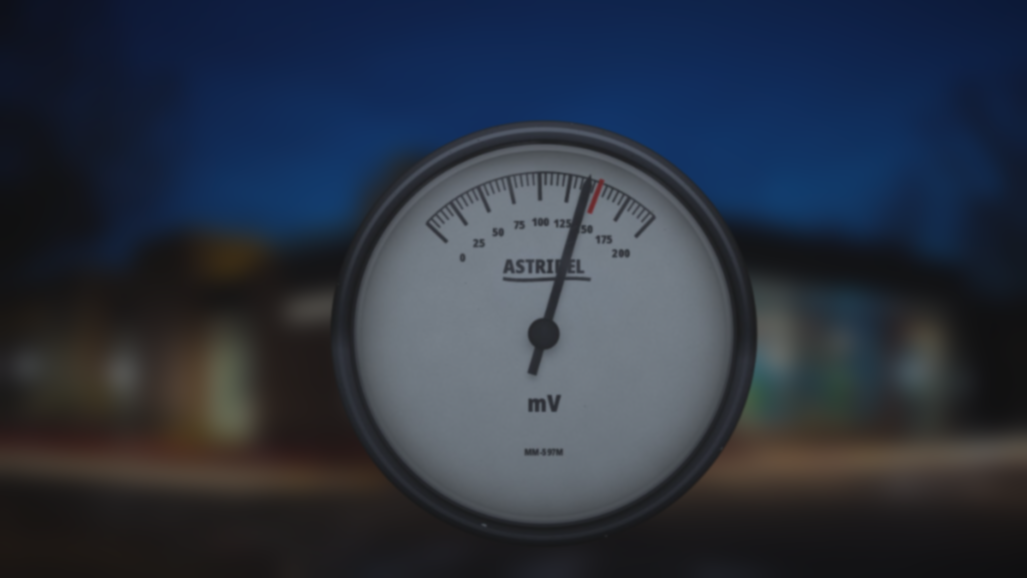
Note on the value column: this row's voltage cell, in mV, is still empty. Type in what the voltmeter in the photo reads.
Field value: 140 mV
